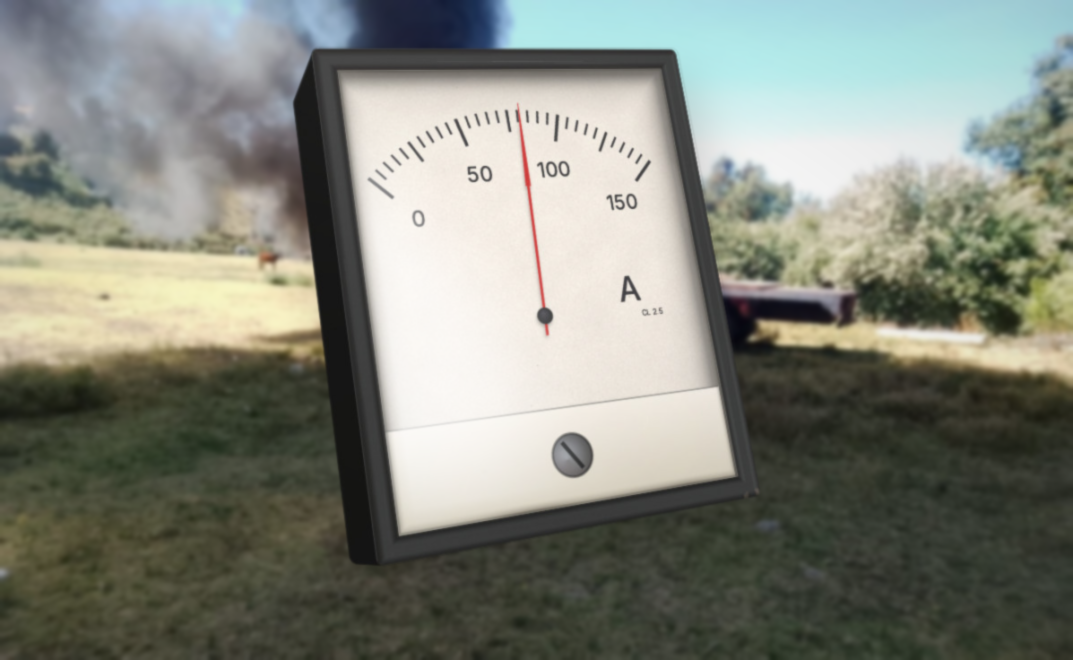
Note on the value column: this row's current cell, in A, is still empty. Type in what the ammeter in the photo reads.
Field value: 80 A
